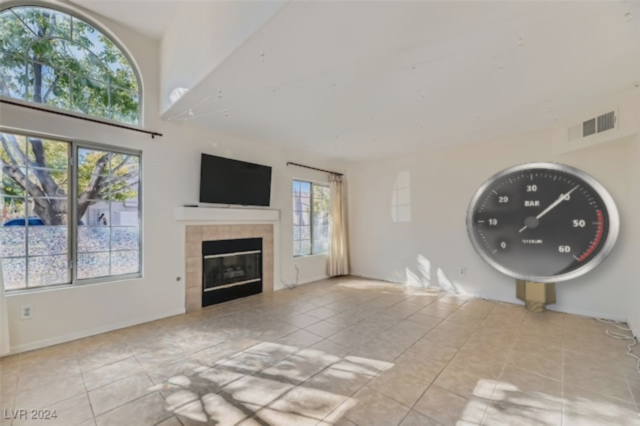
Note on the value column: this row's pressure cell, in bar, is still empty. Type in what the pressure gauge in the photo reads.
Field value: 40 bar
